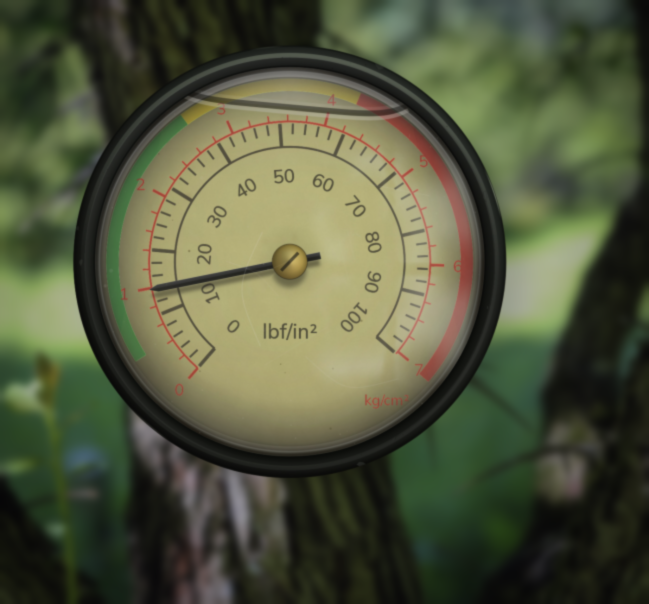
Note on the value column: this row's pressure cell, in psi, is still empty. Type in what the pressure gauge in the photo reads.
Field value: 14 psi
